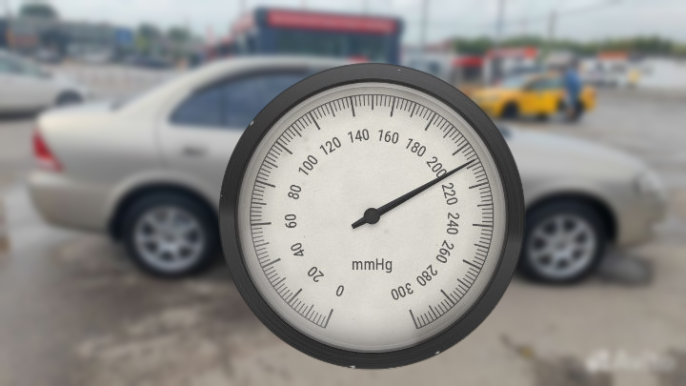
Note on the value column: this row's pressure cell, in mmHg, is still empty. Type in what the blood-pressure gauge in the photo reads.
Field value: 208 mmHg
